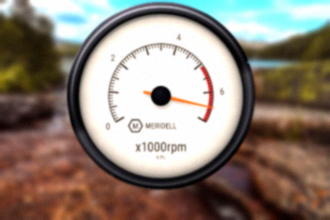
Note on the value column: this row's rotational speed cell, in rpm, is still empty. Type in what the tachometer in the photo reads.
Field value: 6500 rpm
